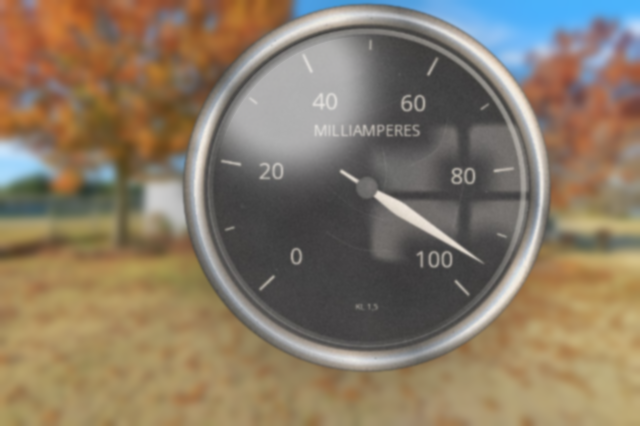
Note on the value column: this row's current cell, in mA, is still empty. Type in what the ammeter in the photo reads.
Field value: 95 mA
